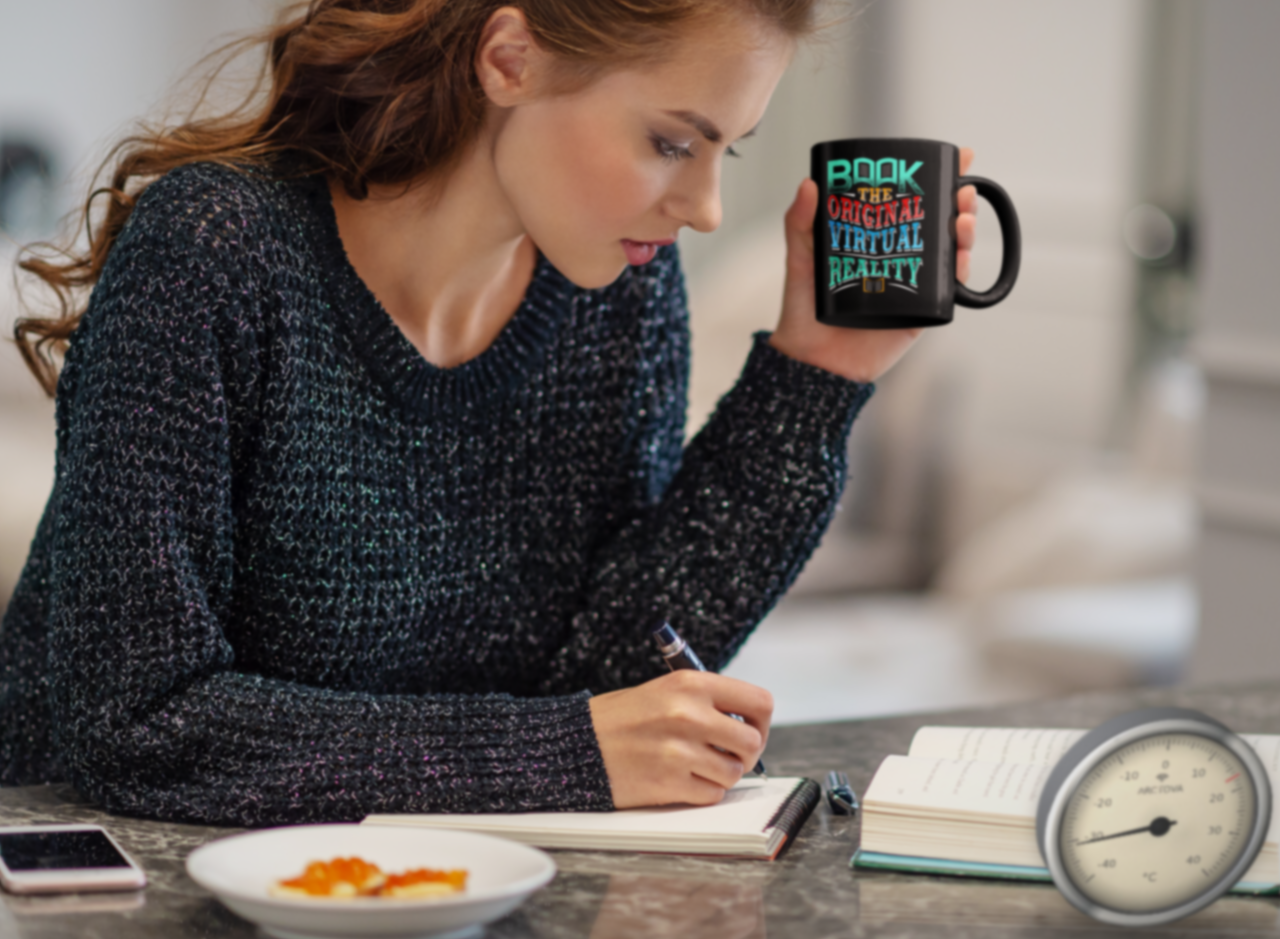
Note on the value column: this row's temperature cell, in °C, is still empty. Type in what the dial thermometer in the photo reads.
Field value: -30 °C
